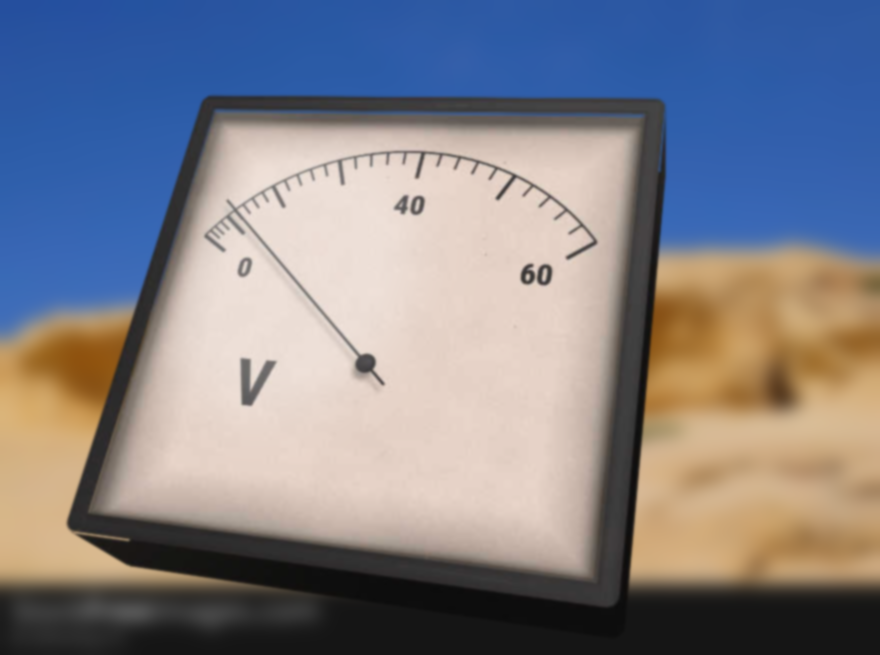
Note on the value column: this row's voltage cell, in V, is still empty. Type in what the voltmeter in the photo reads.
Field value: 12 V
